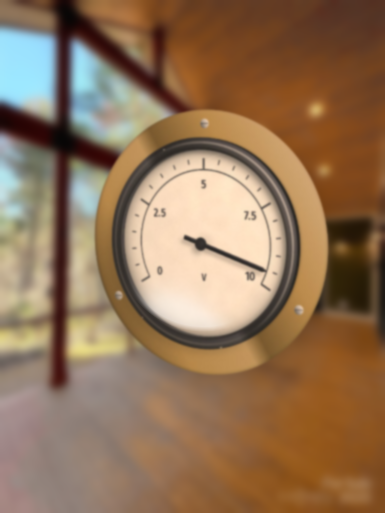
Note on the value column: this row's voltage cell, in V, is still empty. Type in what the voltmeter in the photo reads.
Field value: 9.5 V
